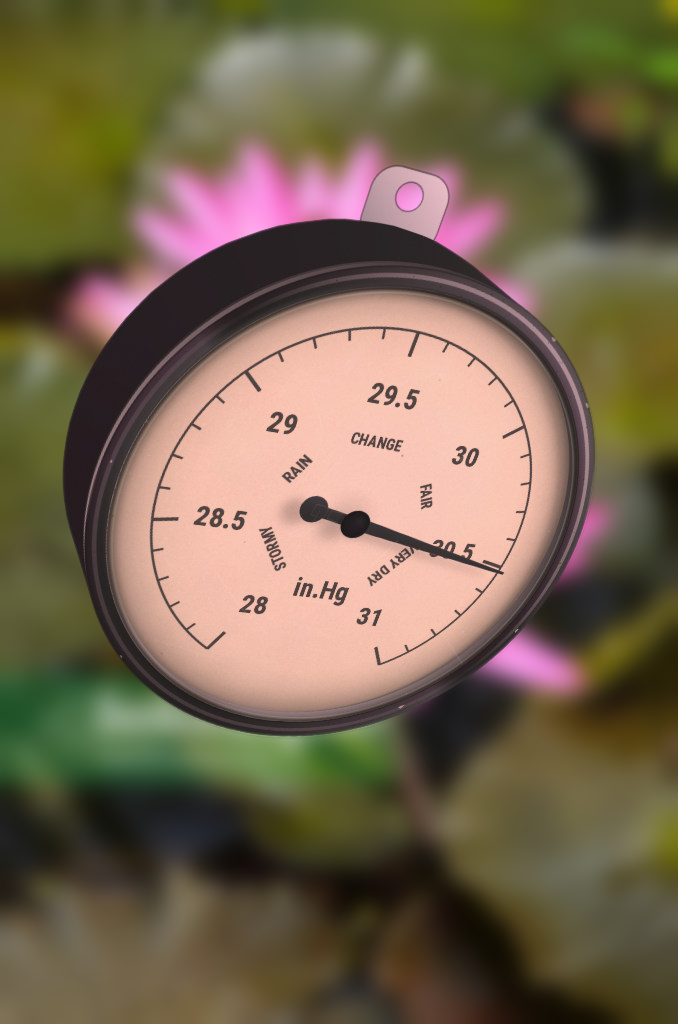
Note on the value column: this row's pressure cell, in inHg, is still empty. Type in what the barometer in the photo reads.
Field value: 30.5 inHg
